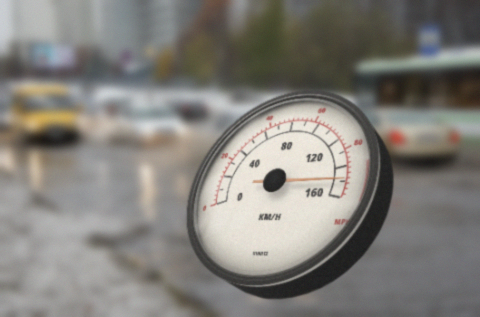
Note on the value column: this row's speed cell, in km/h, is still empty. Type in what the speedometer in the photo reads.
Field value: 150 km/h
